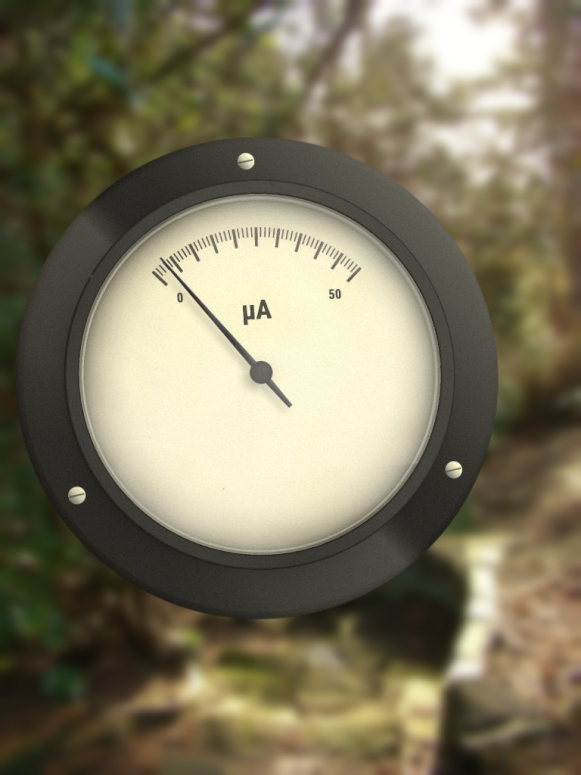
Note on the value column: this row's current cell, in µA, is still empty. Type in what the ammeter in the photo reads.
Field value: 3 µA
